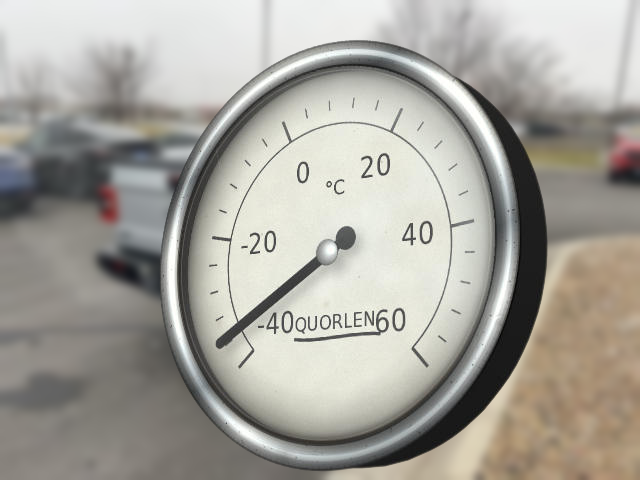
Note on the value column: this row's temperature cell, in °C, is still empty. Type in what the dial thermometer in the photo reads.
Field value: -36 °C
